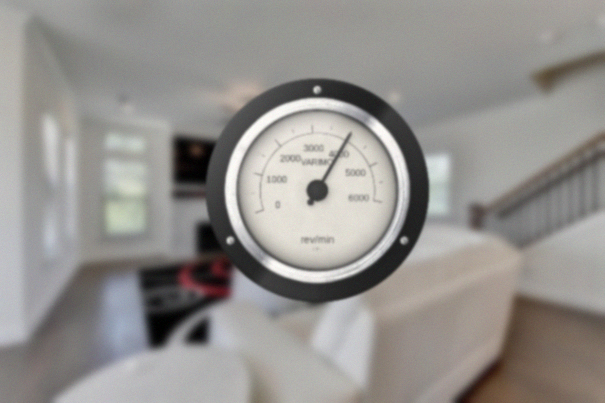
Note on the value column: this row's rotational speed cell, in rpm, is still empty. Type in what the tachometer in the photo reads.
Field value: 4000 rpm
